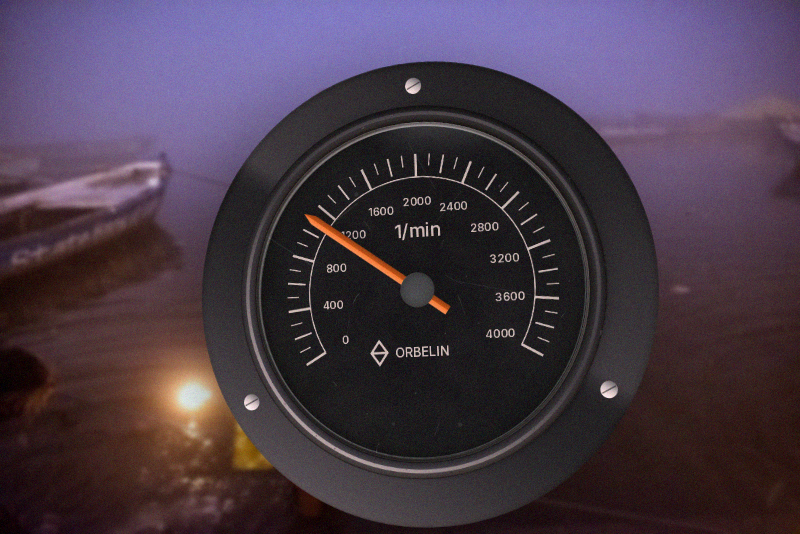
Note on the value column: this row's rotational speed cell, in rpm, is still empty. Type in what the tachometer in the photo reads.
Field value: 1100 rpm
